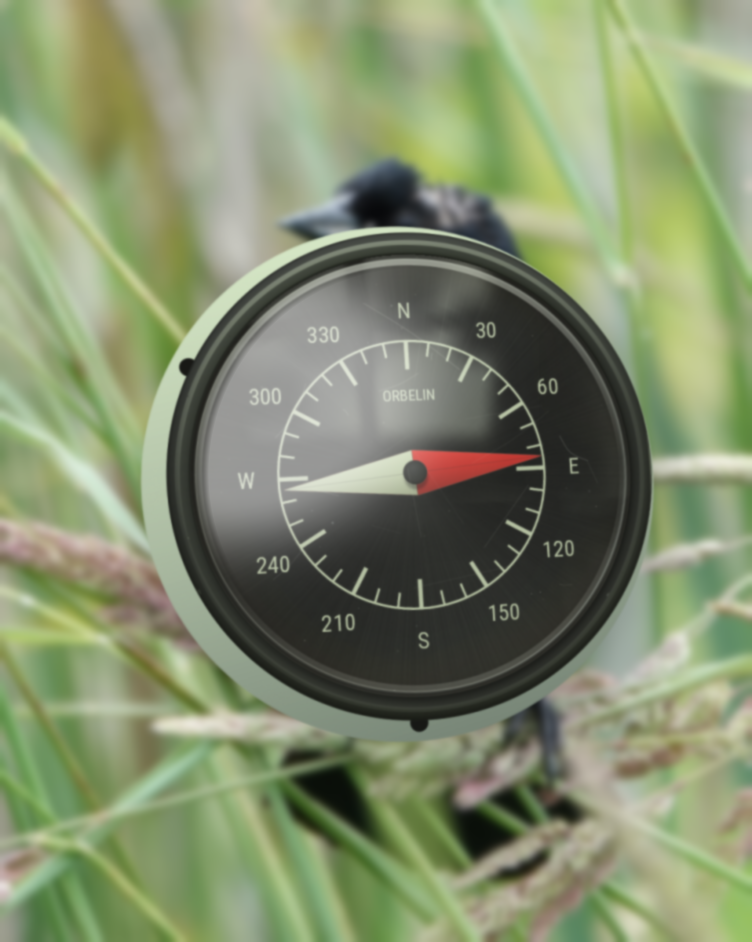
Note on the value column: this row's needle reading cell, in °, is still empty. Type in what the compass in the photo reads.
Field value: 85 °
